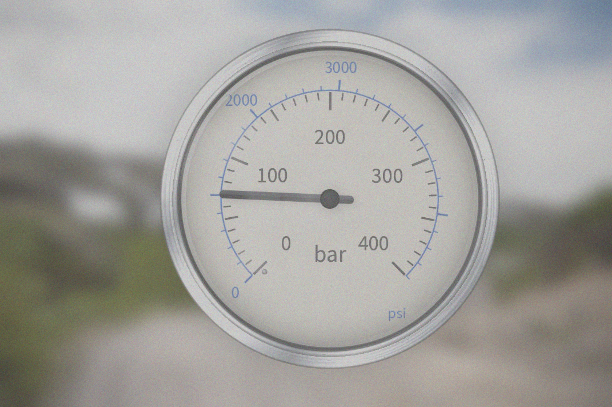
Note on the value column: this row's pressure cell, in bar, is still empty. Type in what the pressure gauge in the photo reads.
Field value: 70 bar
